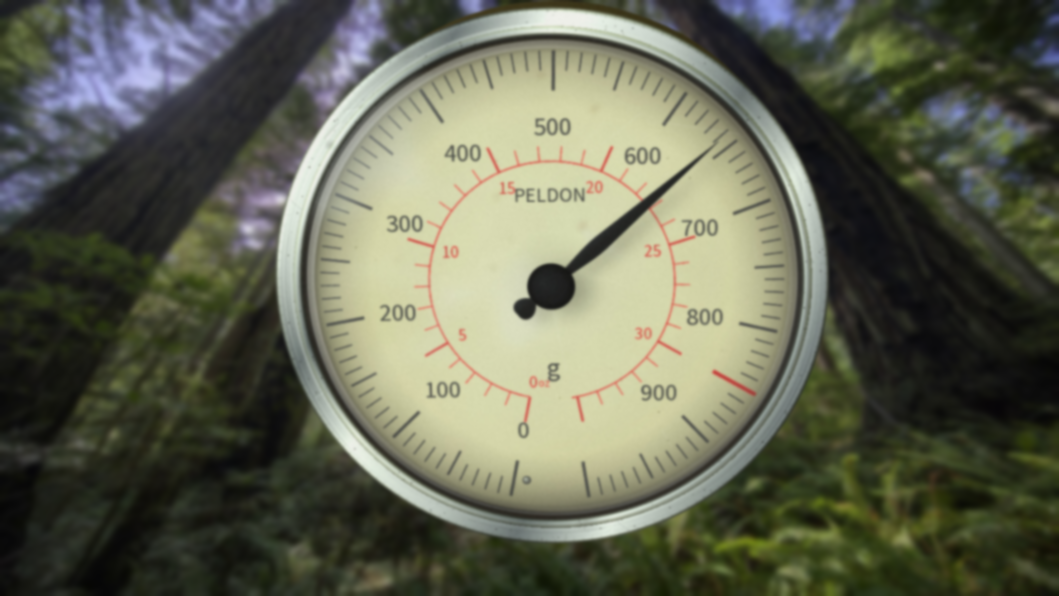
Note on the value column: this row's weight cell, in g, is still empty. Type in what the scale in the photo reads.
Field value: 640 g
